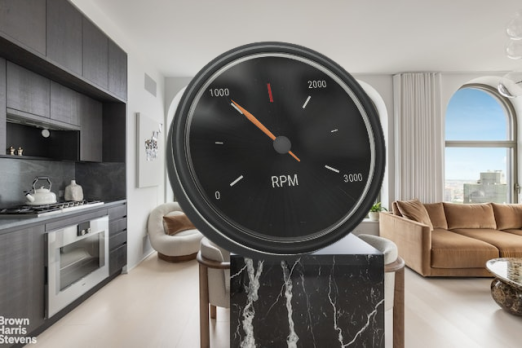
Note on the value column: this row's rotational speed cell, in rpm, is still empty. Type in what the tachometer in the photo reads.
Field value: 1000 rpm
